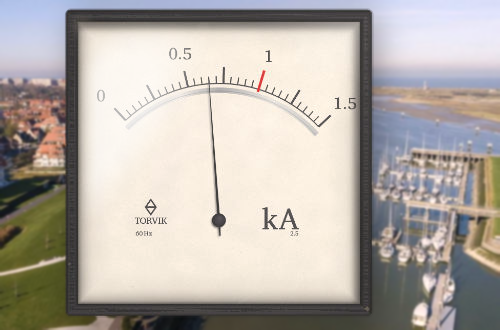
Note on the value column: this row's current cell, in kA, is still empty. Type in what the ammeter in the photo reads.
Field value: 0.65 kA
